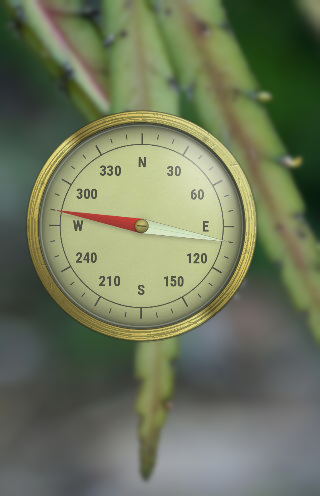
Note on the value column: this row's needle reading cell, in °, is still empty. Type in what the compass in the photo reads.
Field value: 280 °
